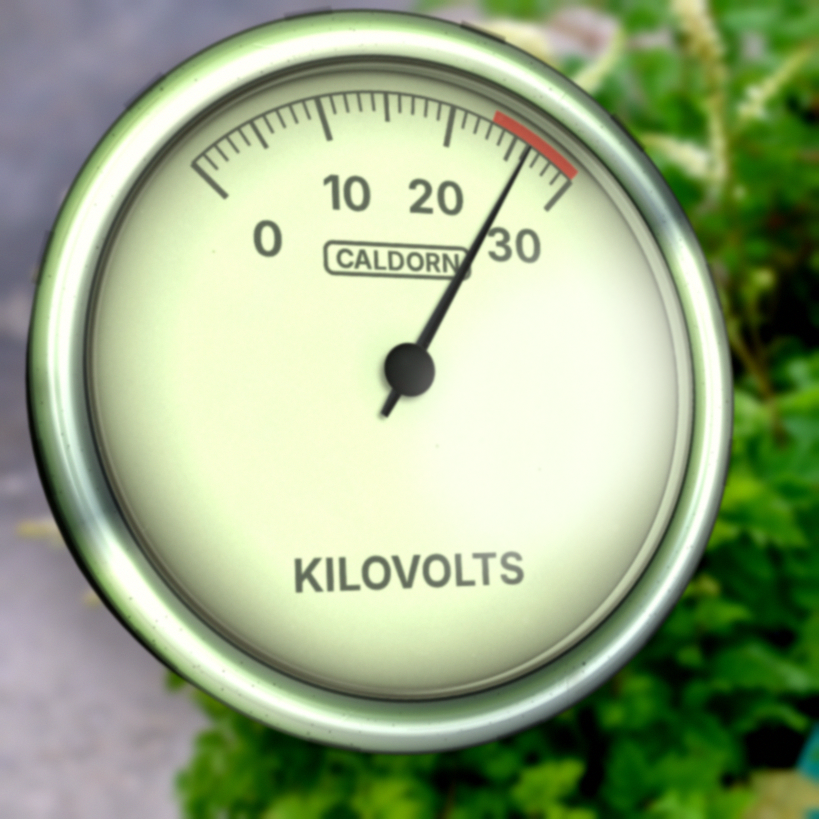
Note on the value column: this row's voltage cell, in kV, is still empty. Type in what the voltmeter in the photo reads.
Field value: 26 kV
